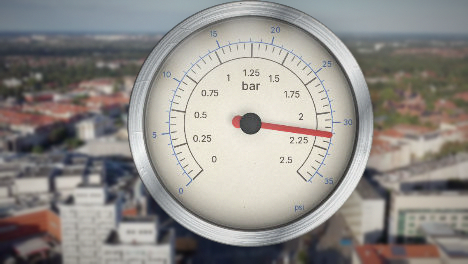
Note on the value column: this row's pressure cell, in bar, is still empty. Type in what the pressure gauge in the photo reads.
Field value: 2.15 bar
